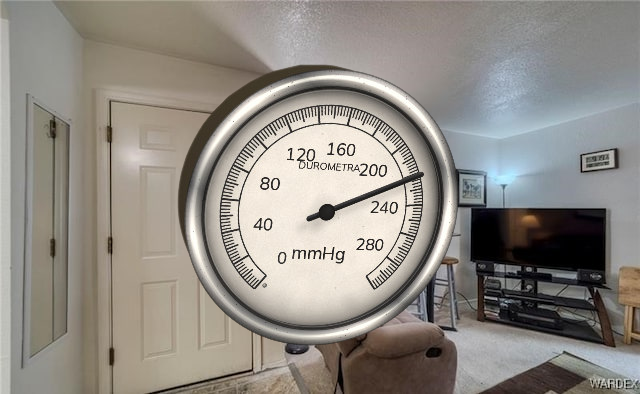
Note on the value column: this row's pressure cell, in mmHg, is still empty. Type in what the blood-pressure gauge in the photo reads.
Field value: 220 mmHg
